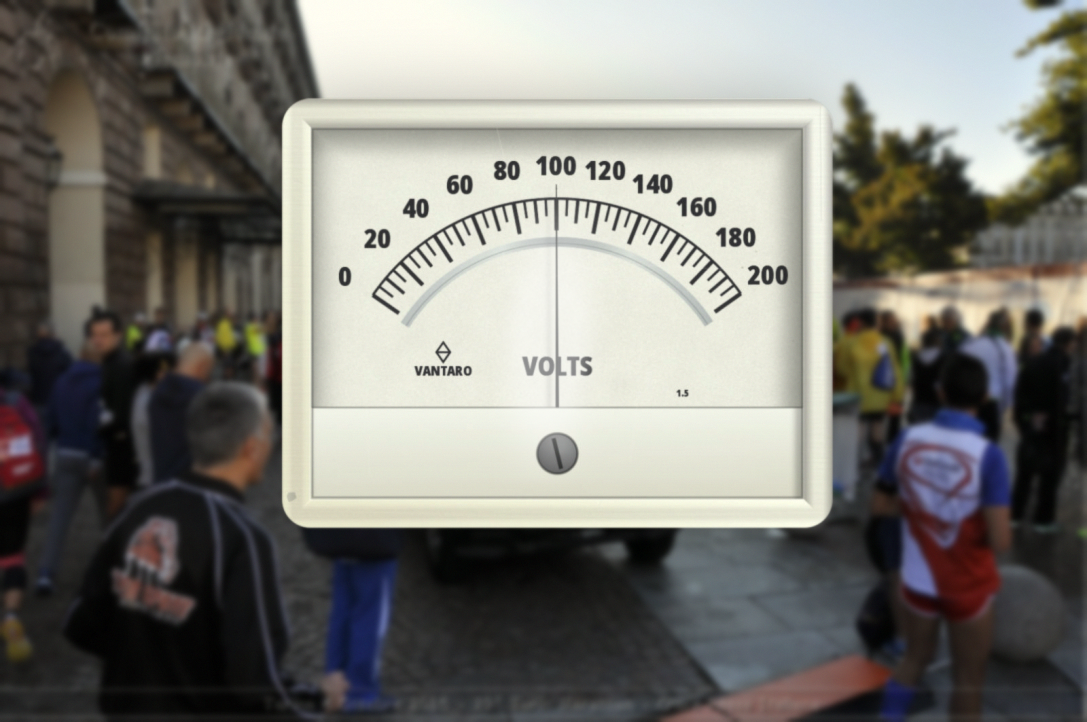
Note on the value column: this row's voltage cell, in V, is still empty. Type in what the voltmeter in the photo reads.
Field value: 100 V
